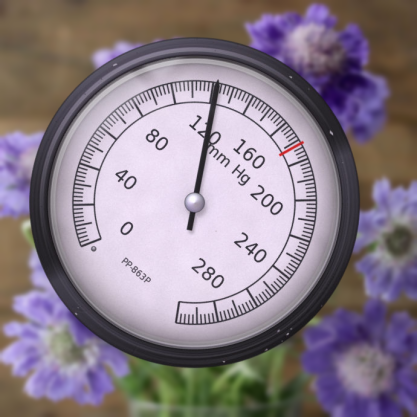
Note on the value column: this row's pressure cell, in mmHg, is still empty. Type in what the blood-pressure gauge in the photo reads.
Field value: 122 mmHg
